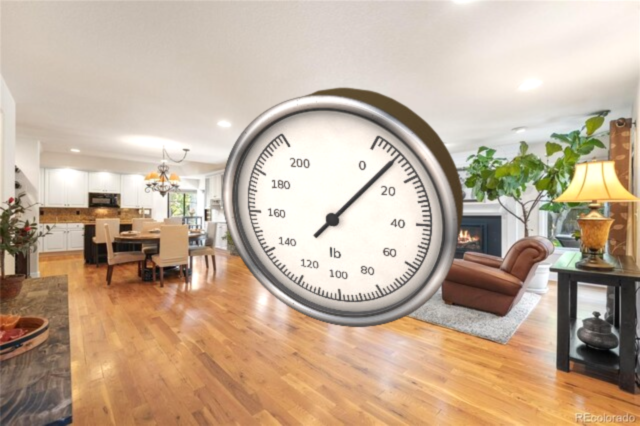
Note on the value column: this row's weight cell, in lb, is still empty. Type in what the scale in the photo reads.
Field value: 10 lb
